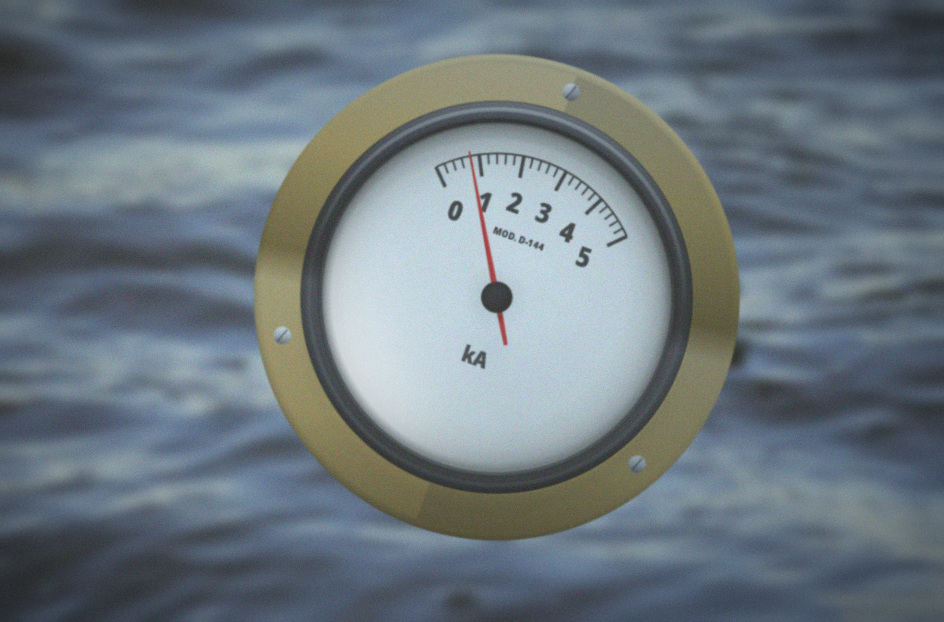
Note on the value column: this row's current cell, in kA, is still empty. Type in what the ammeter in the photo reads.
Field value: 0.8 kA
